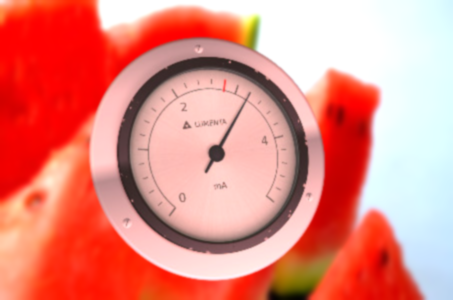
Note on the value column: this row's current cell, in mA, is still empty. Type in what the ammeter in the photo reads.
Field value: 3.2 mA
